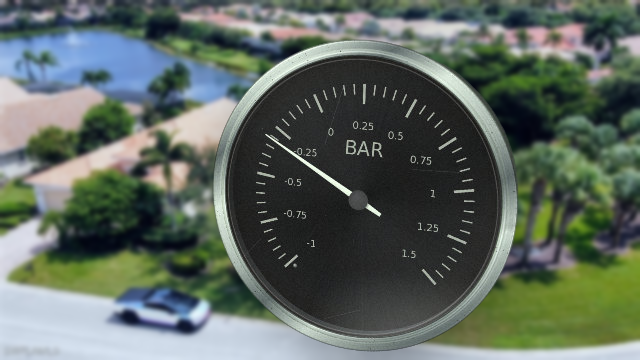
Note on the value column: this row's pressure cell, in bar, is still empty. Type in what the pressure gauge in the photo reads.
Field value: -0.3 bar
